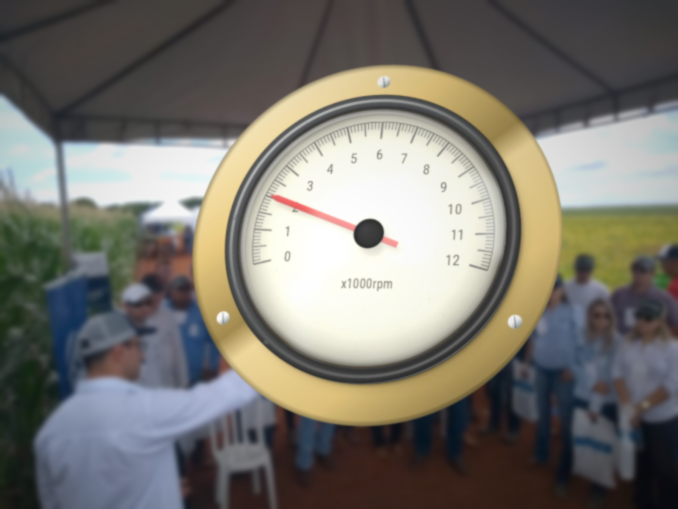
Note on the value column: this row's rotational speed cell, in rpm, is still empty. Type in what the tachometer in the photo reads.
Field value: 2000 rpm
